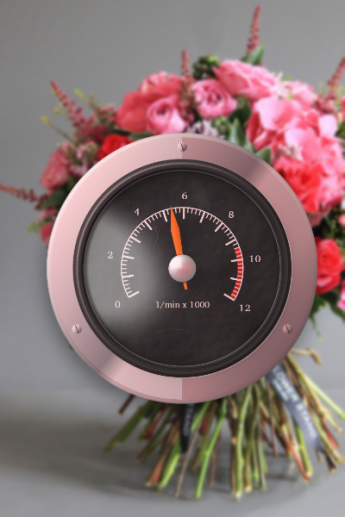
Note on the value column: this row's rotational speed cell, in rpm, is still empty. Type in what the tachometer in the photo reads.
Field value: 5400 rpm
